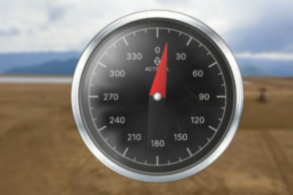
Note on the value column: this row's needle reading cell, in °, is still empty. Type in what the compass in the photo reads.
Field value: 10 °
